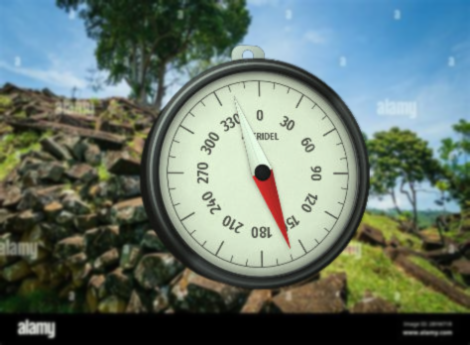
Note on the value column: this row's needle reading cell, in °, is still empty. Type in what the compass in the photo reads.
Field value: 160 °
